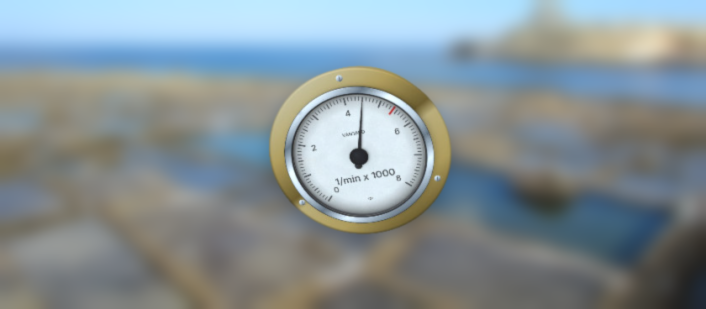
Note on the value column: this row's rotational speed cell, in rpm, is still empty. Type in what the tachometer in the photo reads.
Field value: 4500 rpm
